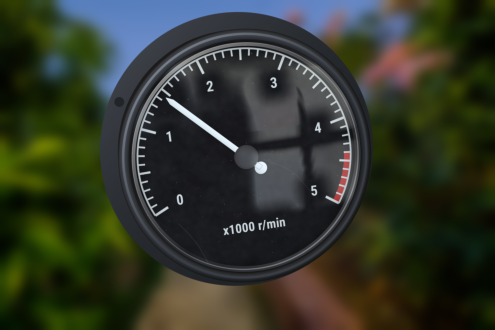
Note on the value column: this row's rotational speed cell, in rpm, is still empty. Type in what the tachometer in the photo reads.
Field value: 1450 rpm
